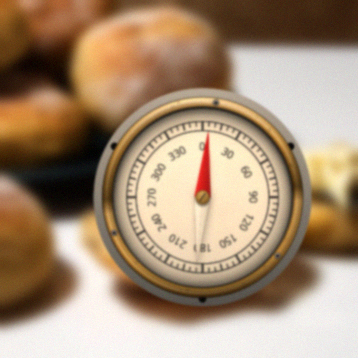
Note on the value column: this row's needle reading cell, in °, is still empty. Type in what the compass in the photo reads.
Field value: 5 °
